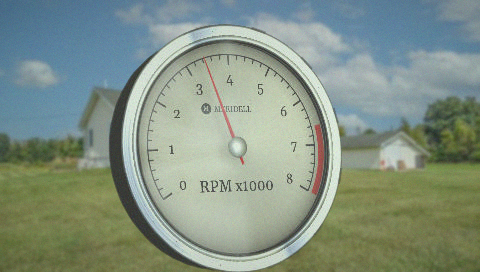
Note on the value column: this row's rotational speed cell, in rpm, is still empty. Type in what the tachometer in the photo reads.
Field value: 3400 rpm
